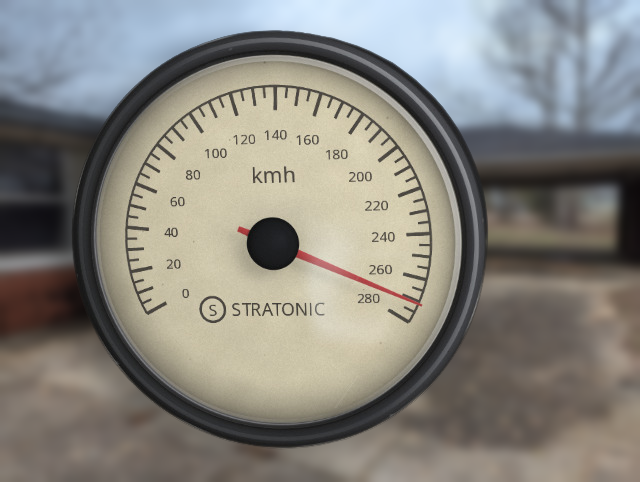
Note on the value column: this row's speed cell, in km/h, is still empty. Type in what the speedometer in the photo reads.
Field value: 270 km/h
